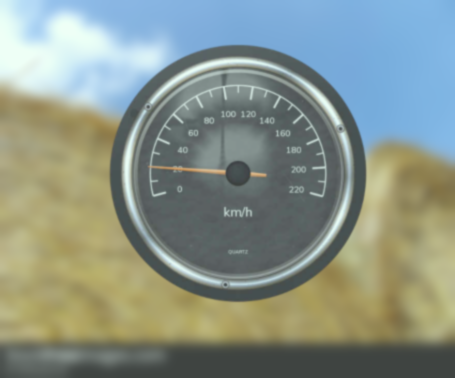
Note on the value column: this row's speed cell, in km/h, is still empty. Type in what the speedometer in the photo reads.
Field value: 20 km/h
